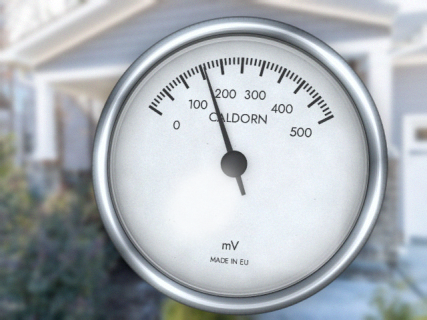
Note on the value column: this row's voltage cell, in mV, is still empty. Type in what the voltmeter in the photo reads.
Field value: 160 mV
